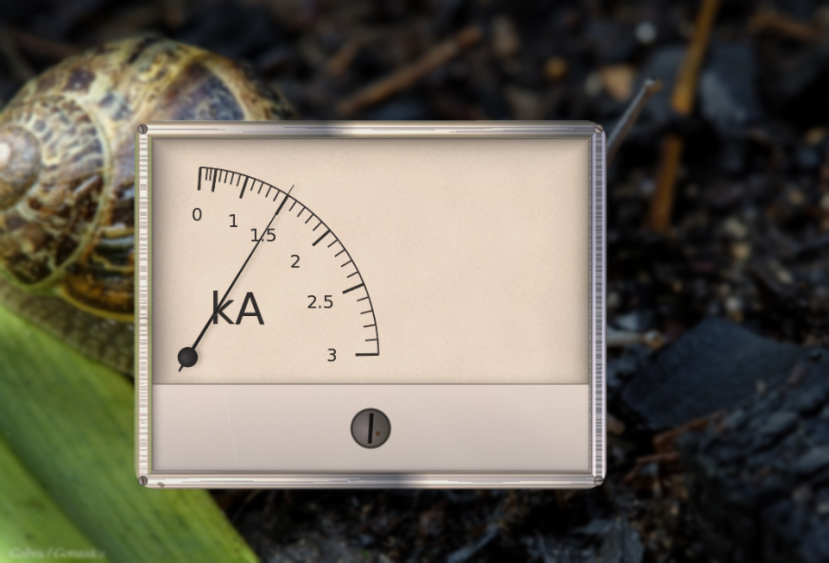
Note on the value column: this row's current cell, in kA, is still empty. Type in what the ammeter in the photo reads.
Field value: 1.5 kA
